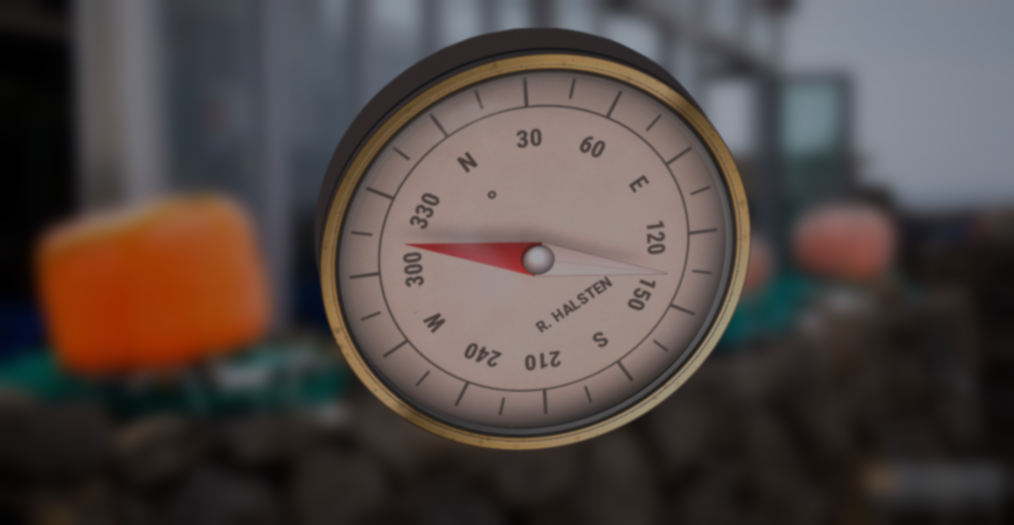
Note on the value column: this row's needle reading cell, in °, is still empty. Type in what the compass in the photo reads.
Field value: 315 °
